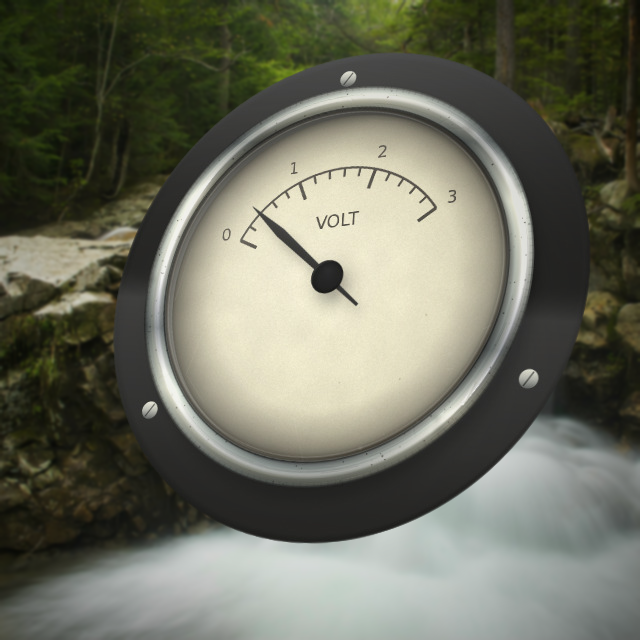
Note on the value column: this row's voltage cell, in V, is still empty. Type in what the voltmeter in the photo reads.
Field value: 0.4 V
